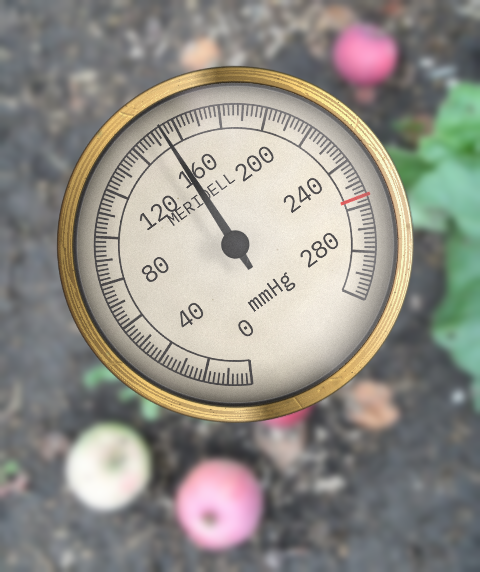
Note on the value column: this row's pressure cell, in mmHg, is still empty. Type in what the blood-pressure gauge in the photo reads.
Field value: 154 mmHg
